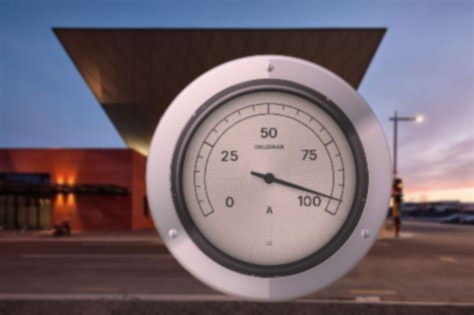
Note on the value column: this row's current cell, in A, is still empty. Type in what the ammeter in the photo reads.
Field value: 95 A
